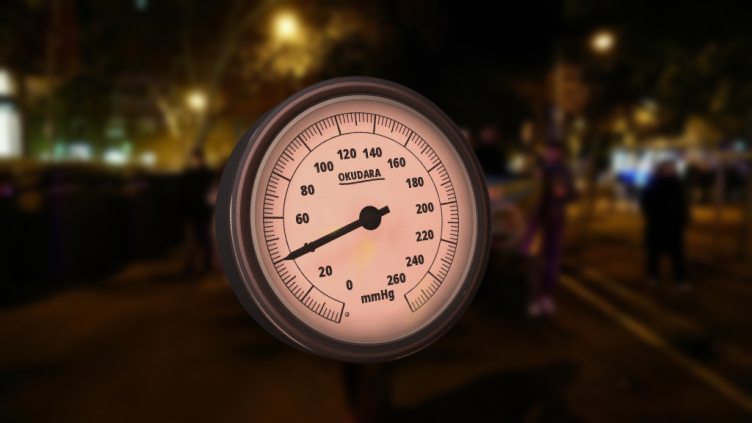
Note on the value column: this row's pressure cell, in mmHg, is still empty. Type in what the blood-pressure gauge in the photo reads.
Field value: 40 mmHg
